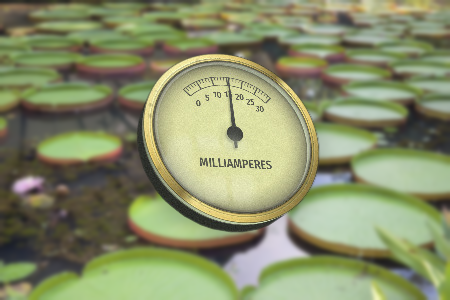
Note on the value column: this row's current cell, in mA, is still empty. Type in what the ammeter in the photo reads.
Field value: 15 mA
